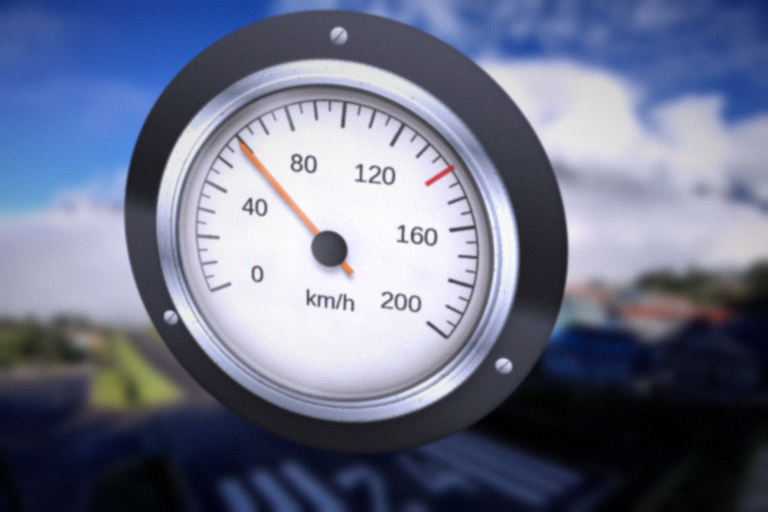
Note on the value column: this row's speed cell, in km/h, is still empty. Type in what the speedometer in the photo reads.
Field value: 60 km/h
